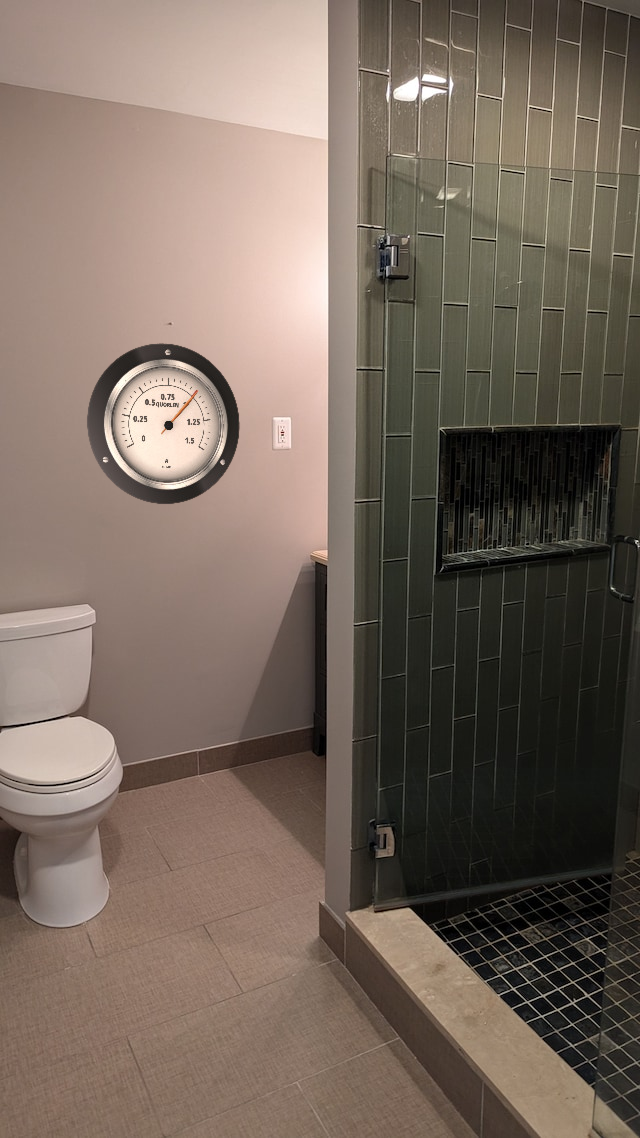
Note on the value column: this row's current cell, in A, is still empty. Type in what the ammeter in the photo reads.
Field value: 1 A
